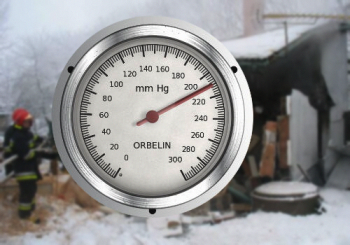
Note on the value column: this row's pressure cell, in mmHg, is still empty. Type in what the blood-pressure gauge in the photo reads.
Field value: 210 mmHg
